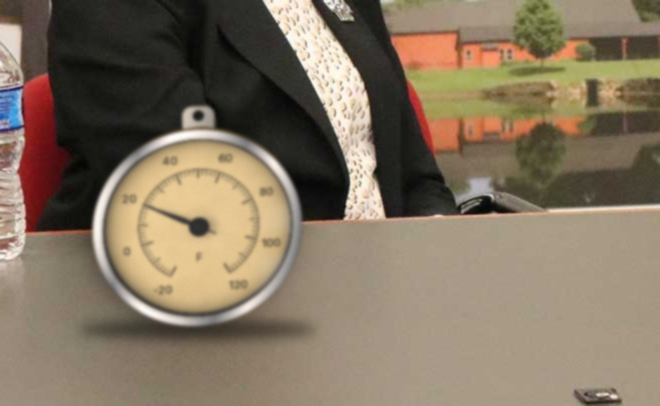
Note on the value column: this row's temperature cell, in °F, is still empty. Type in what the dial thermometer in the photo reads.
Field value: 20 °F
